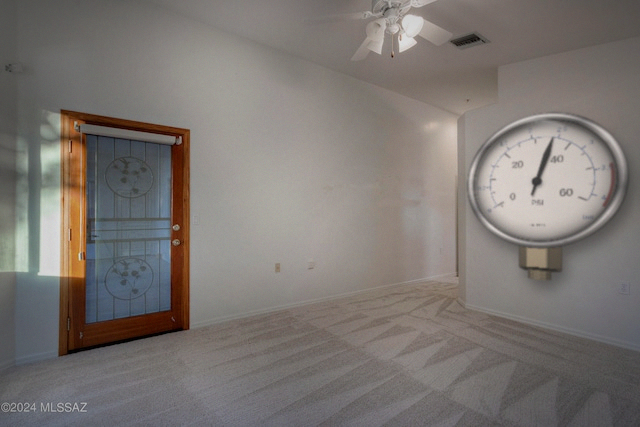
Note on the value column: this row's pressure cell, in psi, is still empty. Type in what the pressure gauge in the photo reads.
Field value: 35 psi
